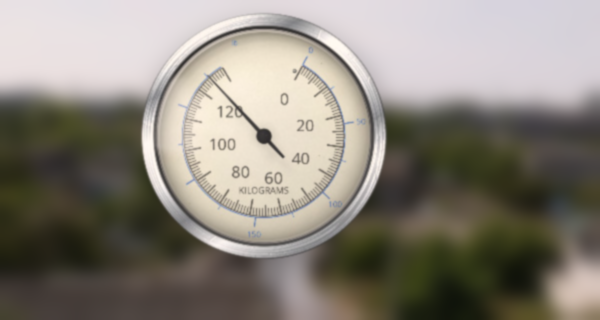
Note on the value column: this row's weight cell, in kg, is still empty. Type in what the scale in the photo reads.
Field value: 125 kg
